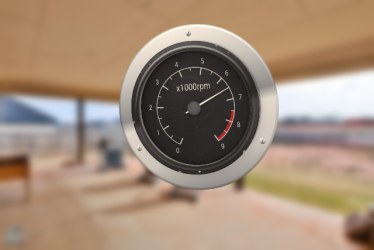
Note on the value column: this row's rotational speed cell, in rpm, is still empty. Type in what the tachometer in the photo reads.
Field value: 6500 rpm
